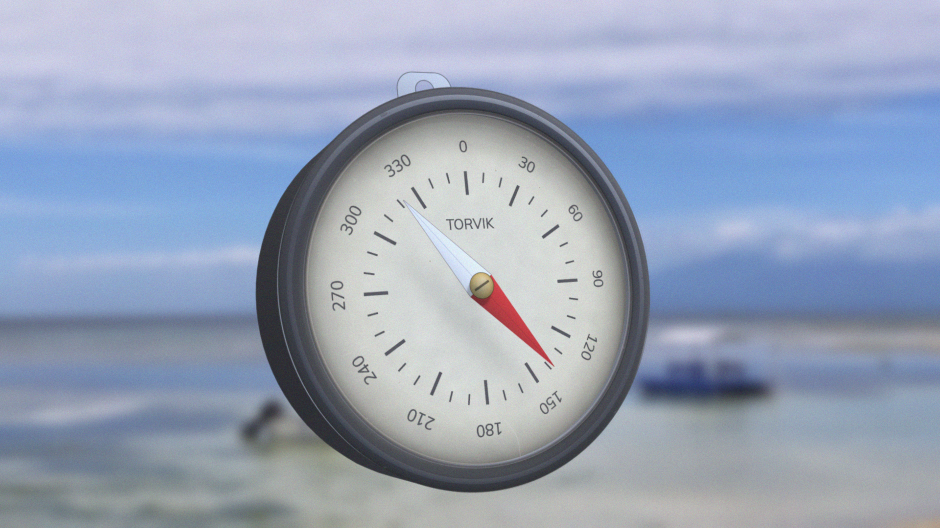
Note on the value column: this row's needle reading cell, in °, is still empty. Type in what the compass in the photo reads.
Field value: 140 °
